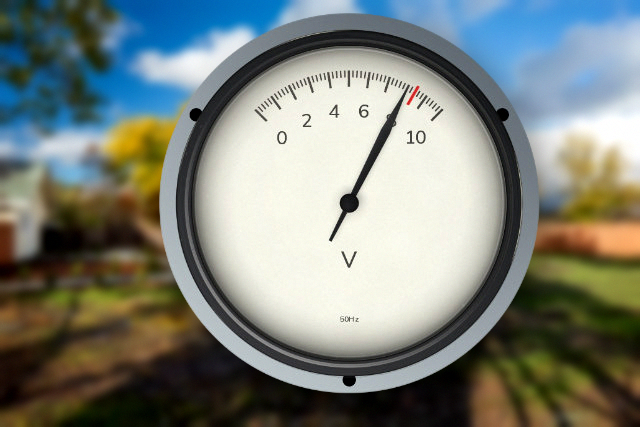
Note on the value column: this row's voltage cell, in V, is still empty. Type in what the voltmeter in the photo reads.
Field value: 8 V
